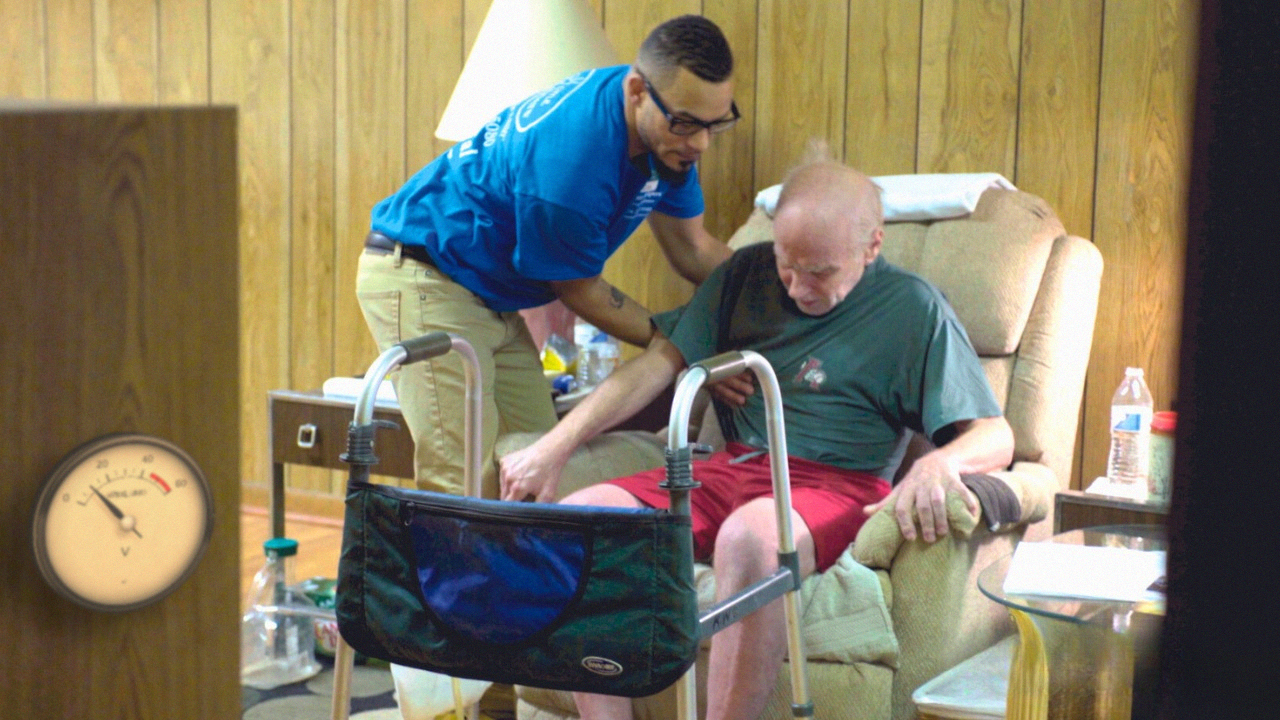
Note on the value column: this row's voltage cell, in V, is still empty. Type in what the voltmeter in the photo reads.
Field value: 10 V
